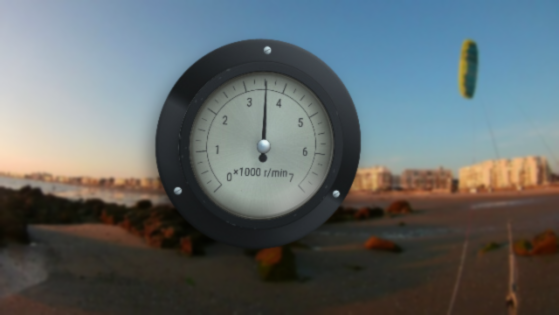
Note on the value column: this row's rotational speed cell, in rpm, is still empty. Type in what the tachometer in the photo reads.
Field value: 3500 rpm
